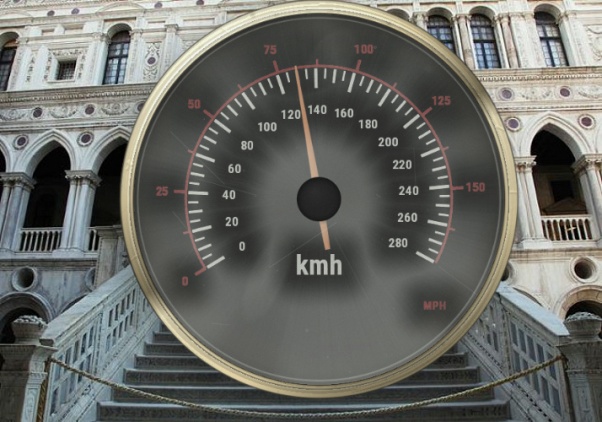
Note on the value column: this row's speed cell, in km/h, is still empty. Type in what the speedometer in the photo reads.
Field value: 130 km/h
